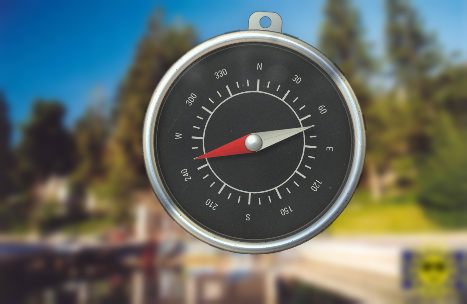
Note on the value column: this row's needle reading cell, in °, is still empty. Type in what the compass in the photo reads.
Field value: 250 °
